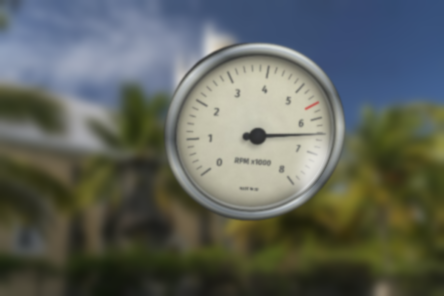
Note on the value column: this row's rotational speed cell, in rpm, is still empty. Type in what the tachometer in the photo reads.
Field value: 6400 rpm
